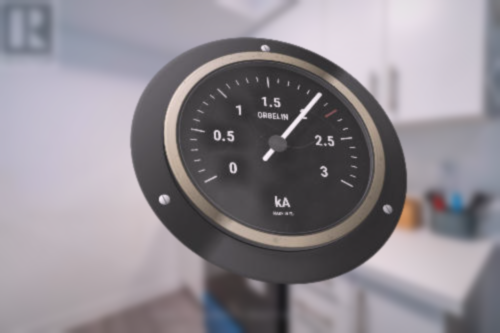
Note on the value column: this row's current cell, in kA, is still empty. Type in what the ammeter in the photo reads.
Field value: 2 kA
